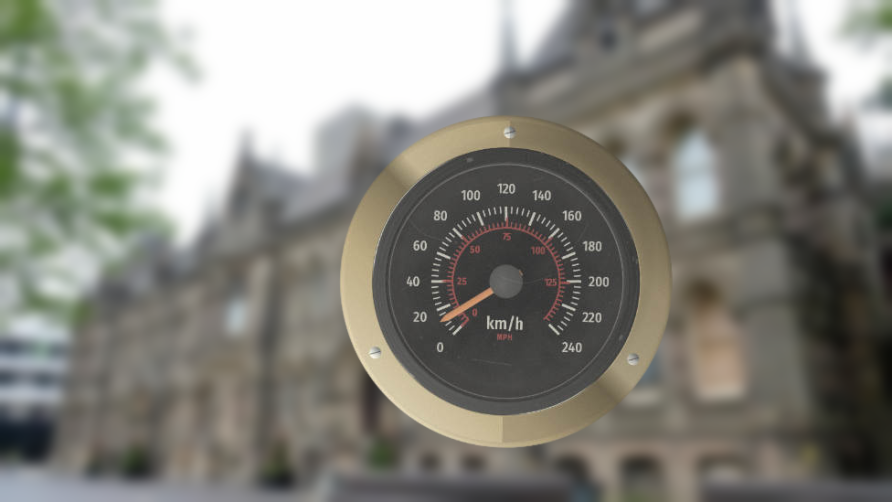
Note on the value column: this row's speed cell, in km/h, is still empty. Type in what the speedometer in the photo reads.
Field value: 12 km/h
